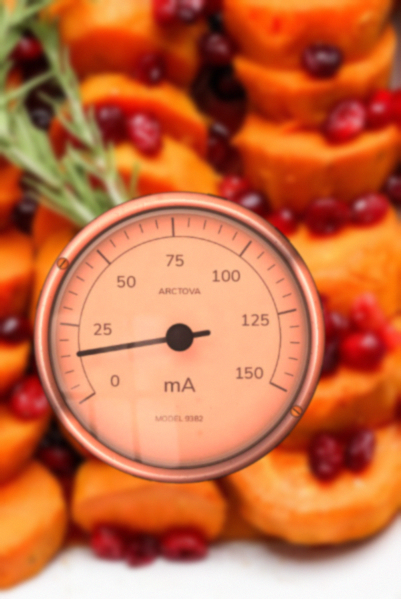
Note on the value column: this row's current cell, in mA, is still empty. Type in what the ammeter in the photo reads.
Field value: 15 mA
